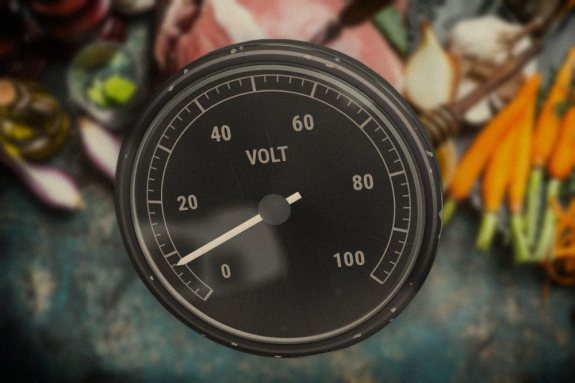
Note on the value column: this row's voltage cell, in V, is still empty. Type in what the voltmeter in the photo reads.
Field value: 8 V
